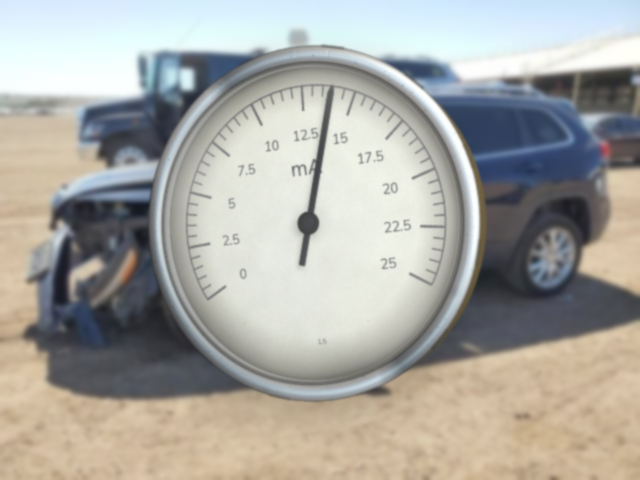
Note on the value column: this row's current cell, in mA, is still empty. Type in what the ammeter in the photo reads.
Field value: 14 mA
